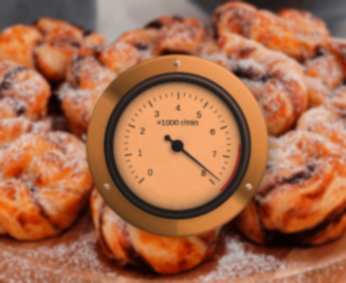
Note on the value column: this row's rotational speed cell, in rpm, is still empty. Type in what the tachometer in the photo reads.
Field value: 7800 rpm
